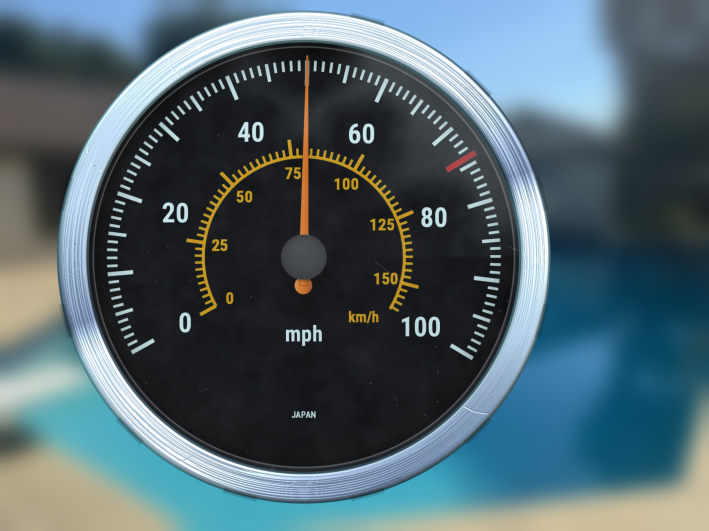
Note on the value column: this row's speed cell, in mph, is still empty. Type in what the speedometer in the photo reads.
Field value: 50 mph
